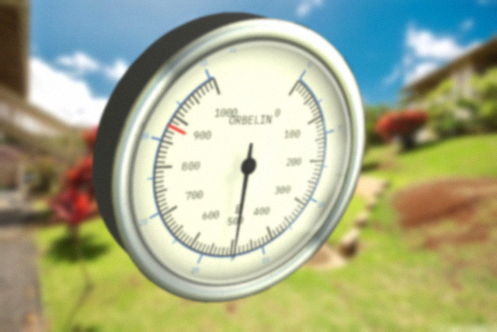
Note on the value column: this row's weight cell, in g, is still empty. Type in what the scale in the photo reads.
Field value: 500 g
